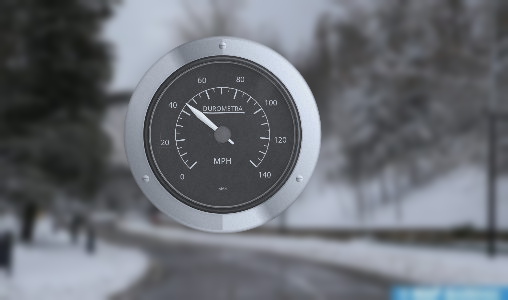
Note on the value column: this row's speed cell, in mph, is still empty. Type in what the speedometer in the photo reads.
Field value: 45 mph
